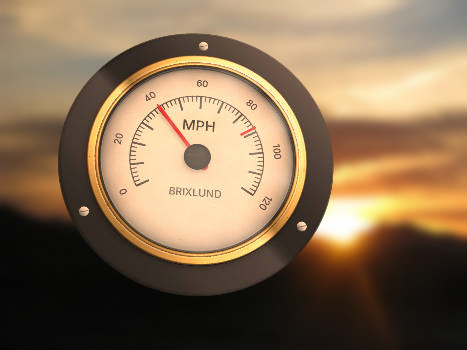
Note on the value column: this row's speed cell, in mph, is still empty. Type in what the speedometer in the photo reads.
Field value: 40 mph
